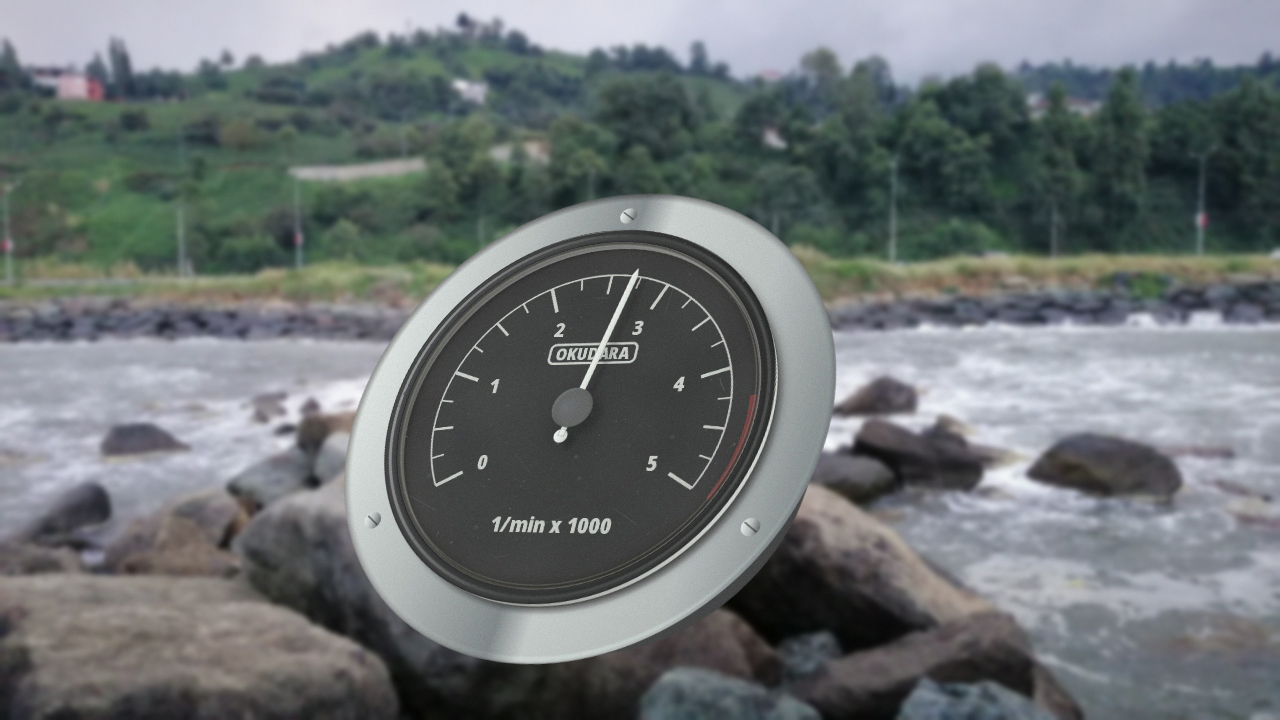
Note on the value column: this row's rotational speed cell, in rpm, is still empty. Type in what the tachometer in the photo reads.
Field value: 2750 rpm
